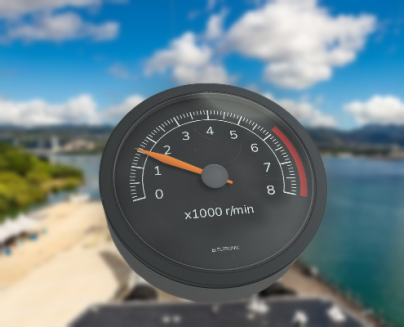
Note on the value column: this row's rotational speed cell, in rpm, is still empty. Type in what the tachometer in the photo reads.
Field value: 1500 rpm
